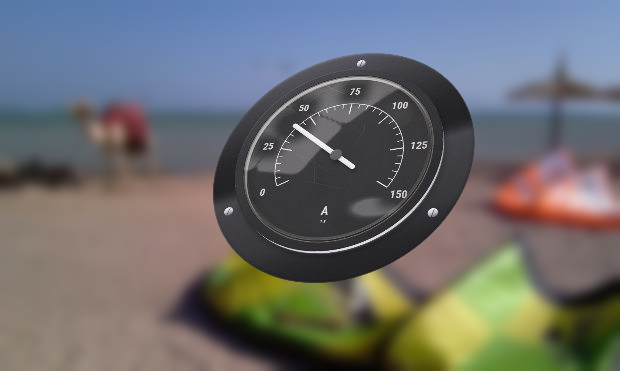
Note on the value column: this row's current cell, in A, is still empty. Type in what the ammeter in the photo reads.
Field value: 40 A
